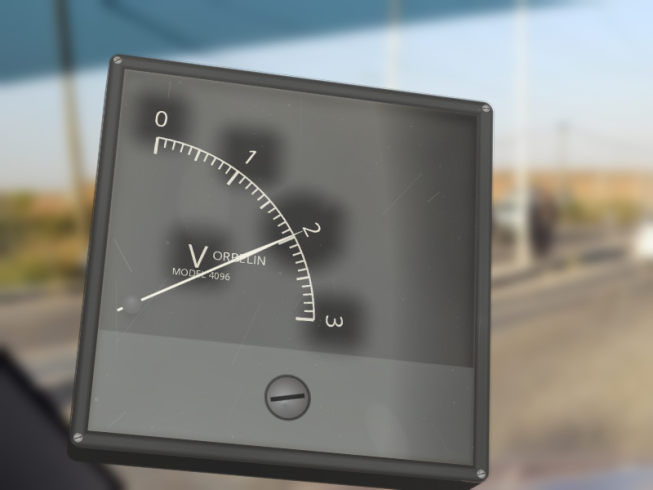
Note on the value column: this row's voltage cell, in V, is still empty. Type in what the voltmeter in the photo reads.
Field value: 2 V
